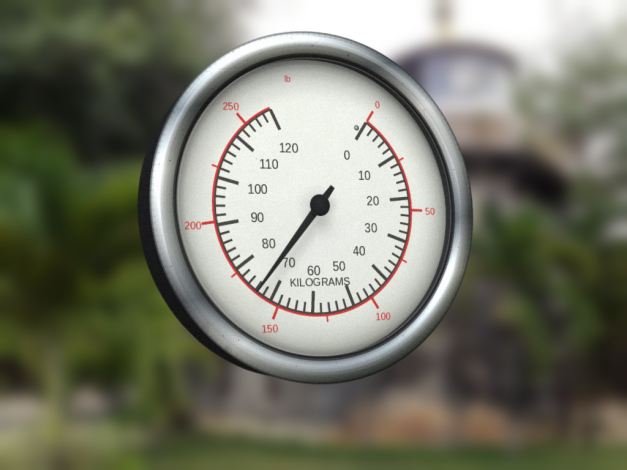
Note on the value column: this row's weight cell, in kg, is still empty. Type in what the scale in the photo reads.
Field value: 74 kg
